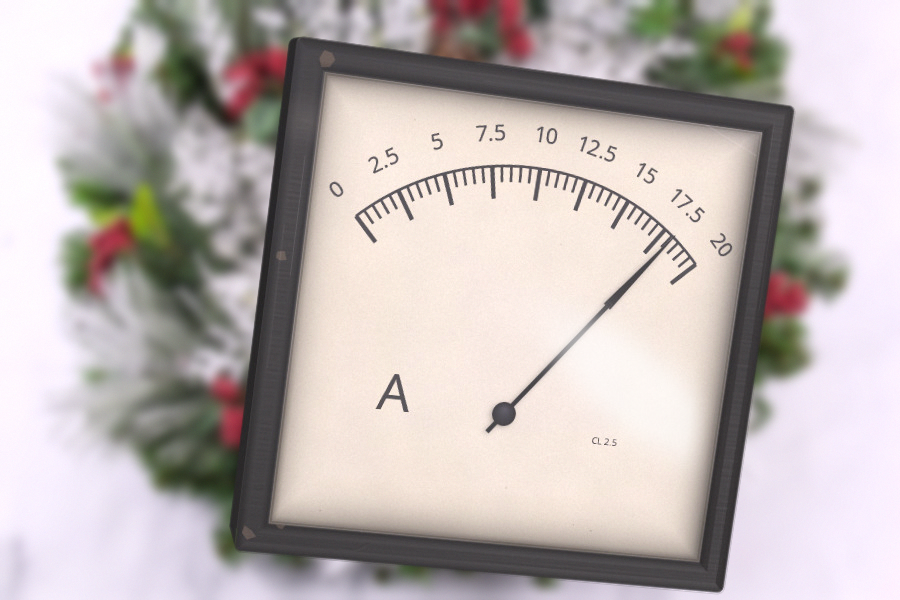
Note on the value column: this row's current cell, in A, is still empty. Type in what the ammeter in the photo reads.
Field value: 18 A
